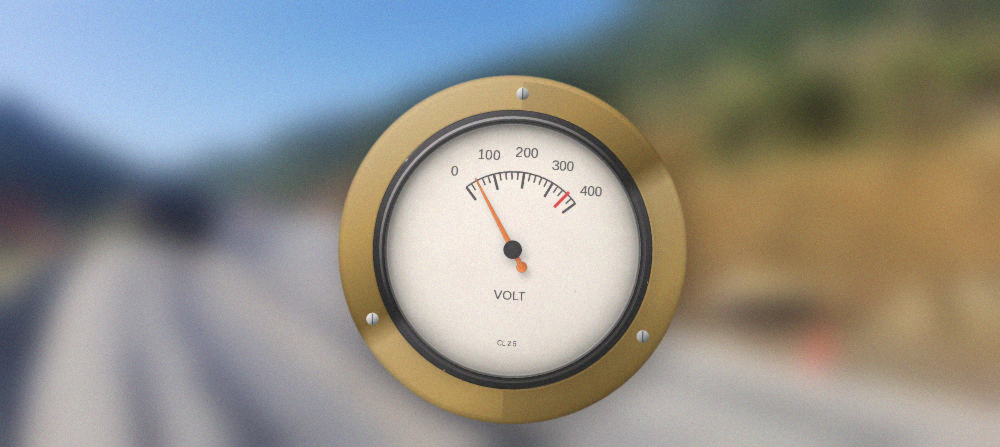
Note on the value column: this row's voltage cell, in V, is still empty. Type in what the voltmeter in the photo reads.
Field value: 40 V
